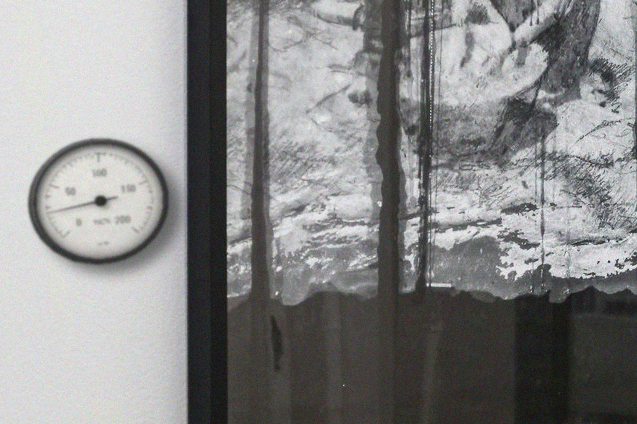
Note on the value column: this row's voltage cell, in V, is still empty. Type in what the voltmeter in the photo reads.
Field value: 25 V
